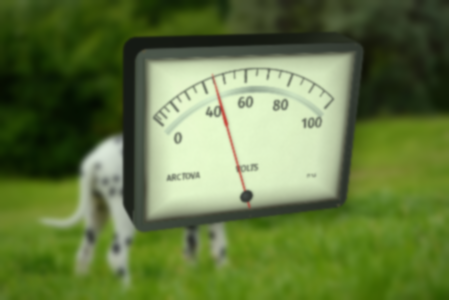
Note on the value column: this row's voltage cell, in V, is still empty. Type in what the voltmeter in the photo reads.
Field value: 45 V
